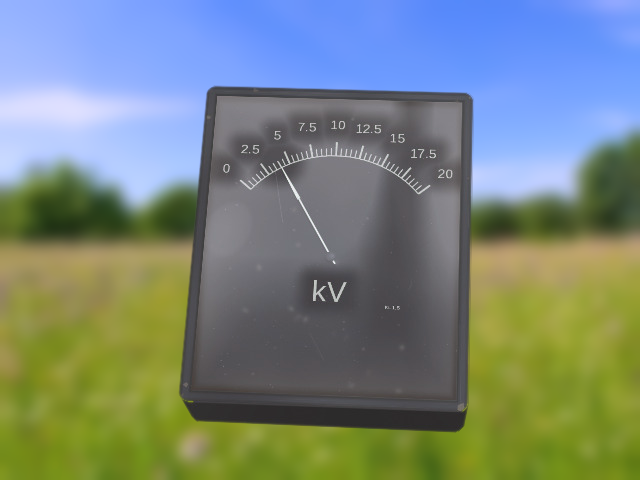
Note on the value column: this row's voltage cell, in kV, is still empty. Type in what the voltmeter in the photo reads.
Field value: 4 kV
